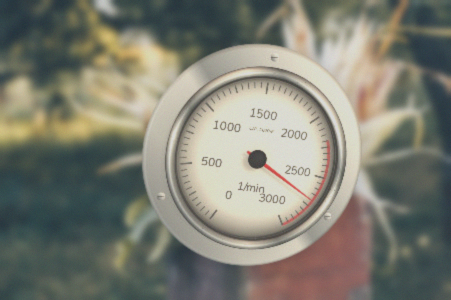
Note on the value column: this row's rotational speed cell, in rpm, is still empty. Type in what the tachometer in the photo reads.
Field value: 2700 rpm
